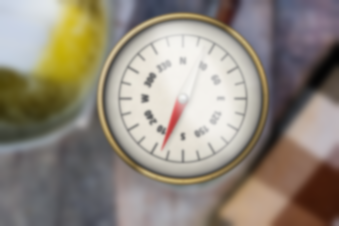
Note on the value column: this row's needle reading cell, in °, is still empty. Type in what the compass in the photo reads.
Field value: 202.5 °
